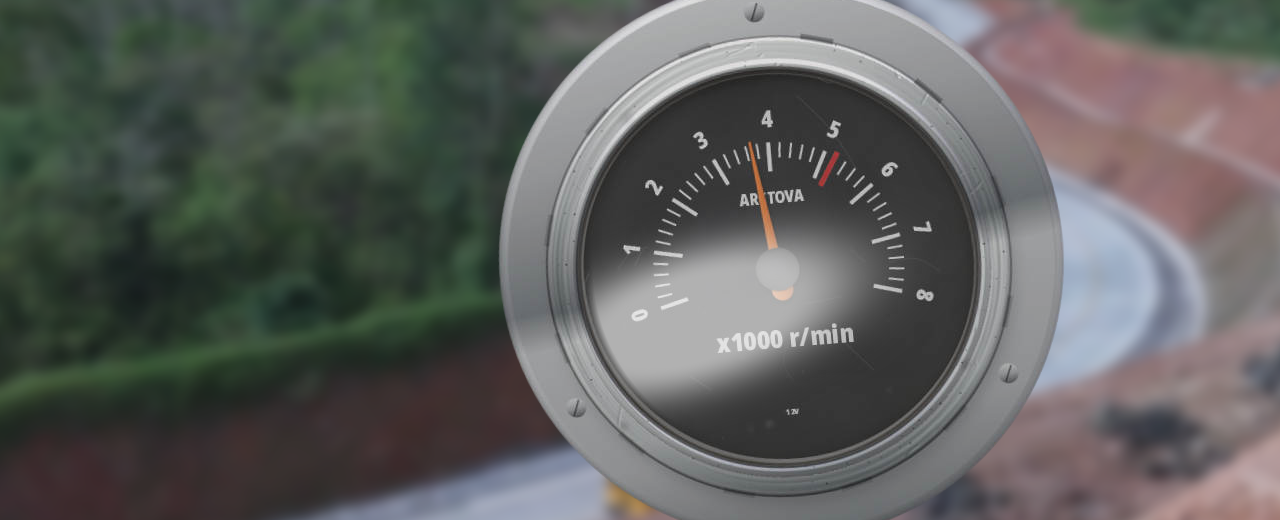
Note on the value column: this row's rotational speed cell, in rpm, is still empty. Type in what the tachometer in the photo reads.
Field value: 3700 rpm
